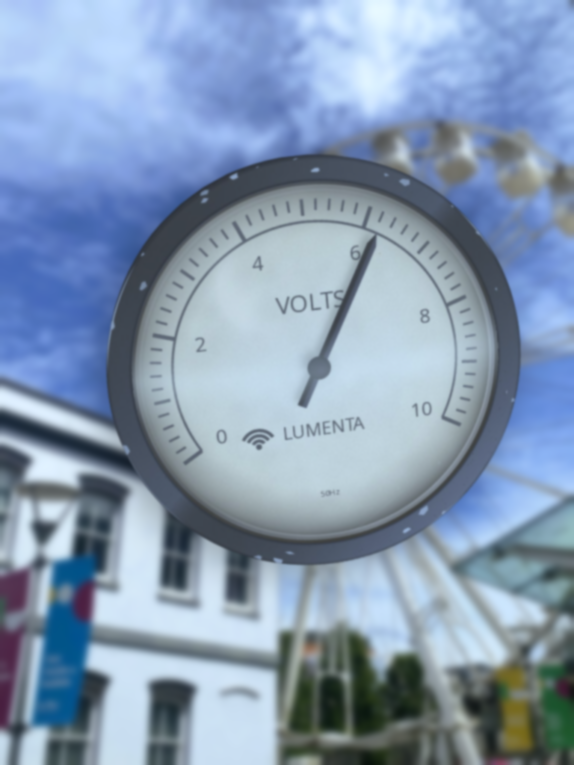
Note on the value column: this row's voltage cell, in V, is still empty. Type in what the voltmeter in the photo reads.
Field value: 6.2 V
